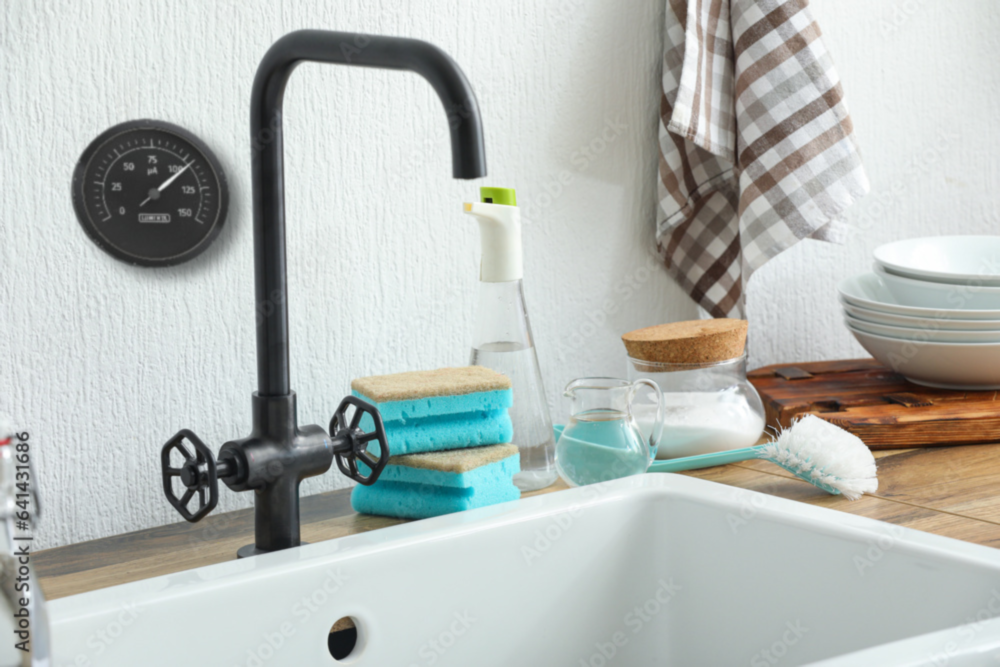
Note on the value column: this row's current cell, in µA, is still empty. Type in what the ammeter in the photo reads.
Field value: 105 µA
